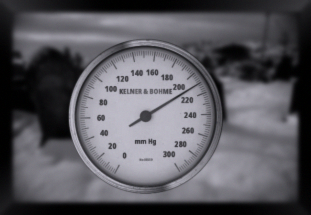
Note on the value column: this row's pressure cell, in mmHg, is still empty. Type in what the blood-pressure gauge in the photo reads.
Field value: 210 mmHg
